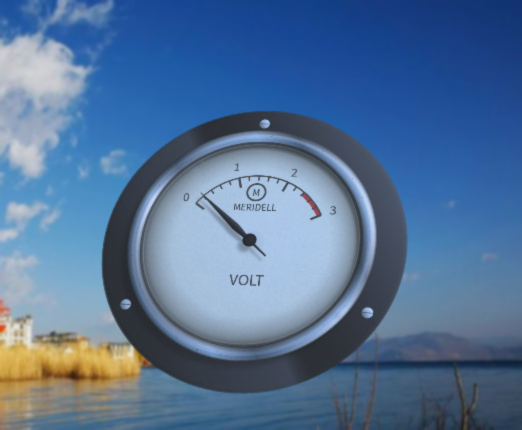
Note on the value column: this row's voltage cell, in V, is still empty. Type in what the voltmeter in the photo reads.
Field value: 0.2 V
